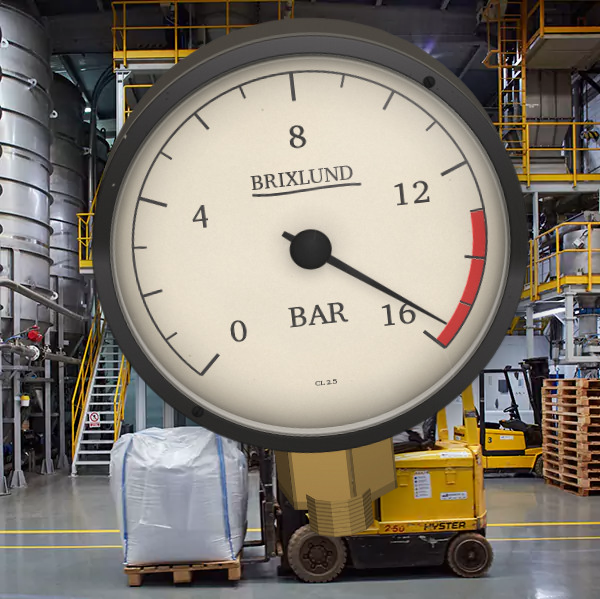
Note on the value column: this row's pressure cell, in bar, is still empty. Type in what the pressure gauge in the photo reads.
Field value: 15.5 bar
